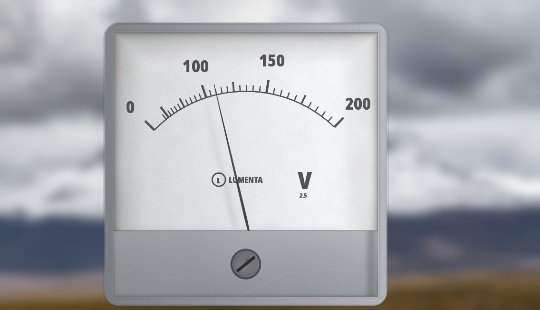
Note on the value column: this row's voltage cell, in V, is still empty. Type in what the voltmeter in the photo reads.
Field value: 110 V
